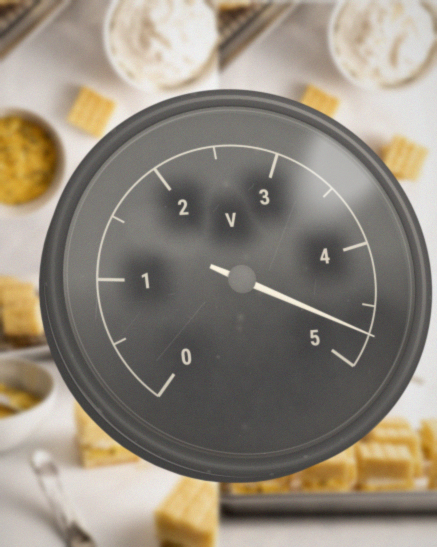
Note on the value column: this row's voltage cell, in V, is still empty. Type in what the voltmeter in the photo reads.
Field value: 4.75 V
